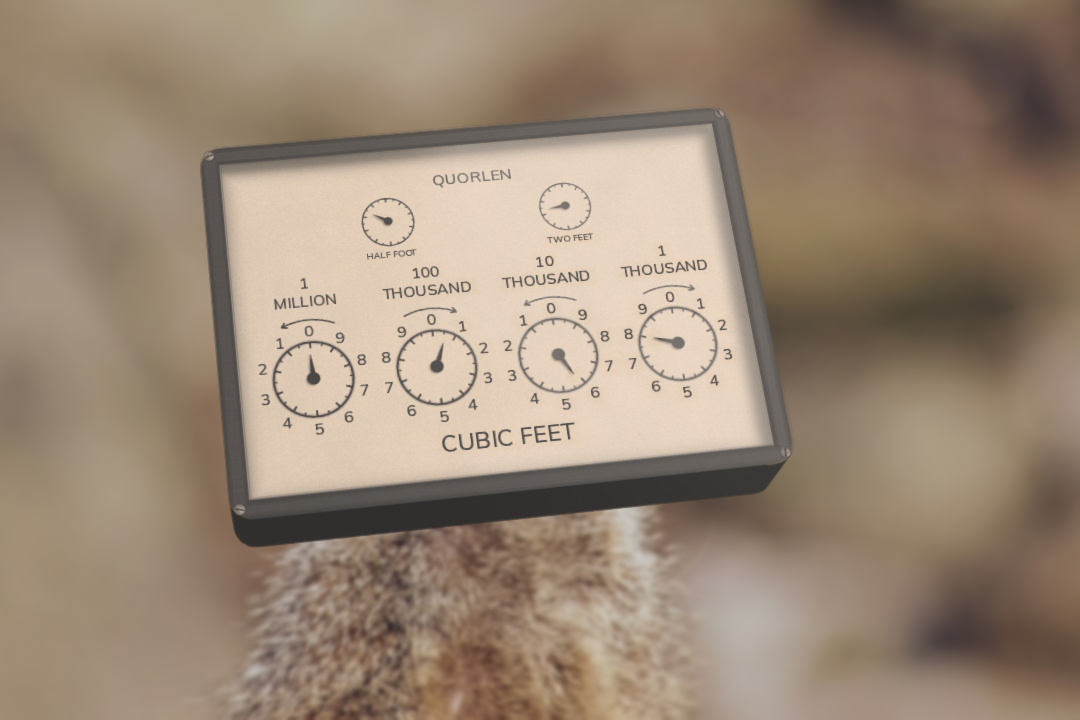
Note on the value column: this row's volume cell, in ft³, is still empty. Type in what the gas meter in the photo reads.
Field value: 5800 ft³
